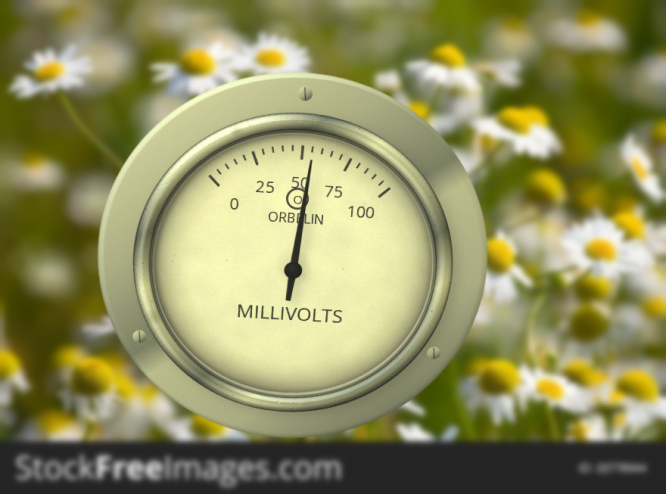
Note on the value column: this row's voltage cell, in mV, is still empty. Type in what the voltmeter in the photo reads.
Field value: 55 mV
